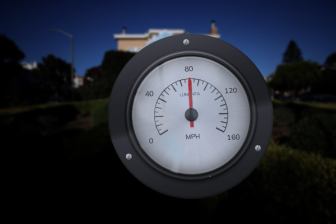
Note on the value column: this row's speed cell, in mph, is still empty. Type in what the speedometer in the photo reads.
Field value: 80 mph
